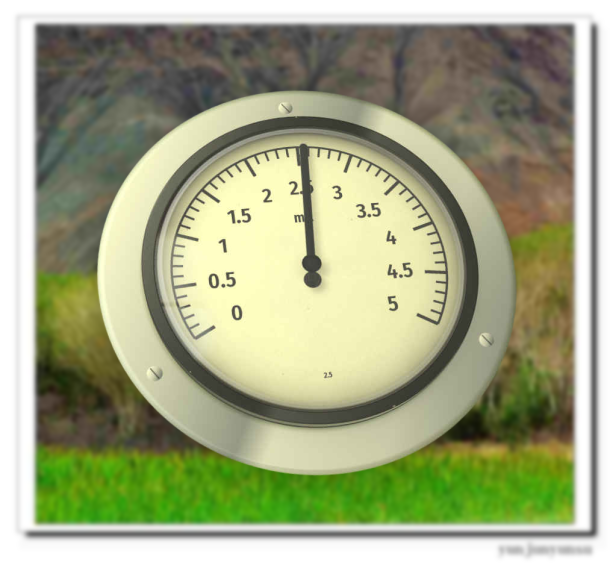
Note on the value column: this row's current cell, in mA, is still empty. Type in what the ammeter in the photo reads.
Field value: 2.55 mA
